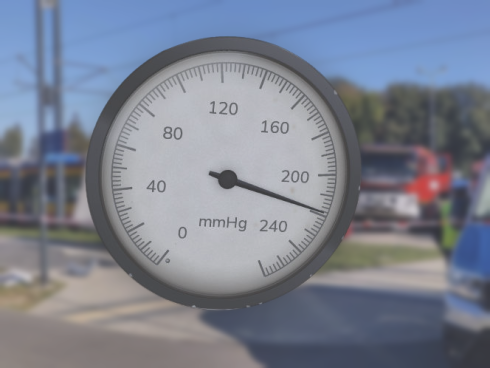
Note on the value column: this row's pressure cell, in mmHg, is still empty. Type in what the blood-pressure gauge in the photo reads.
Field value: 218 mmHg
